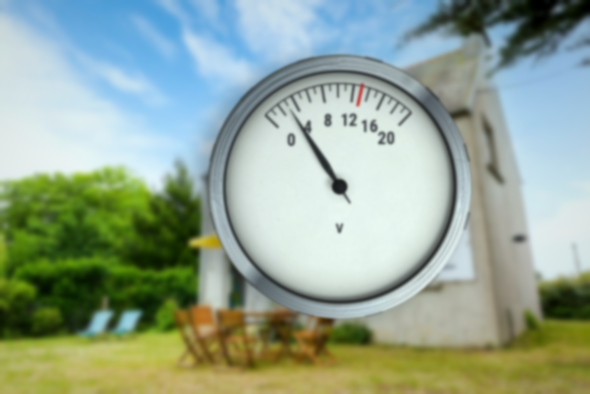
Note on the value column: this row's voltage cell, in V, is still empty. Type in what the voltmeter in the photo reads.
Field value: 3 V
